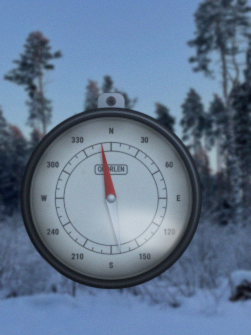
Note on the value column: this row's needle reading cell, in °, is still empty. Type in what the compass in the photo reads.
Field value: 350 °
